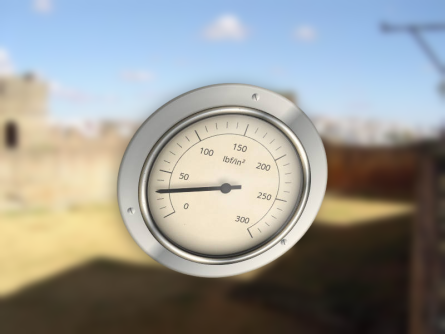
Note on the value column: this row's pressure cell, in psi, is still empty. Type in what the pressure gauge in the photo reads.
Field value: 30 psi
